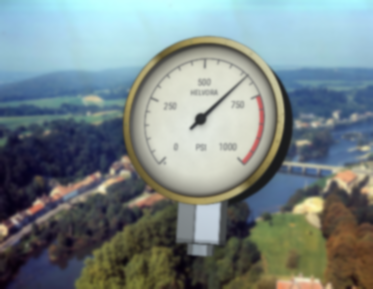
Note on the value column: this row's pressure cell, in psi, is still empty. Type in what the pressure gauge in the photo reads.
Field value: 675 psi
